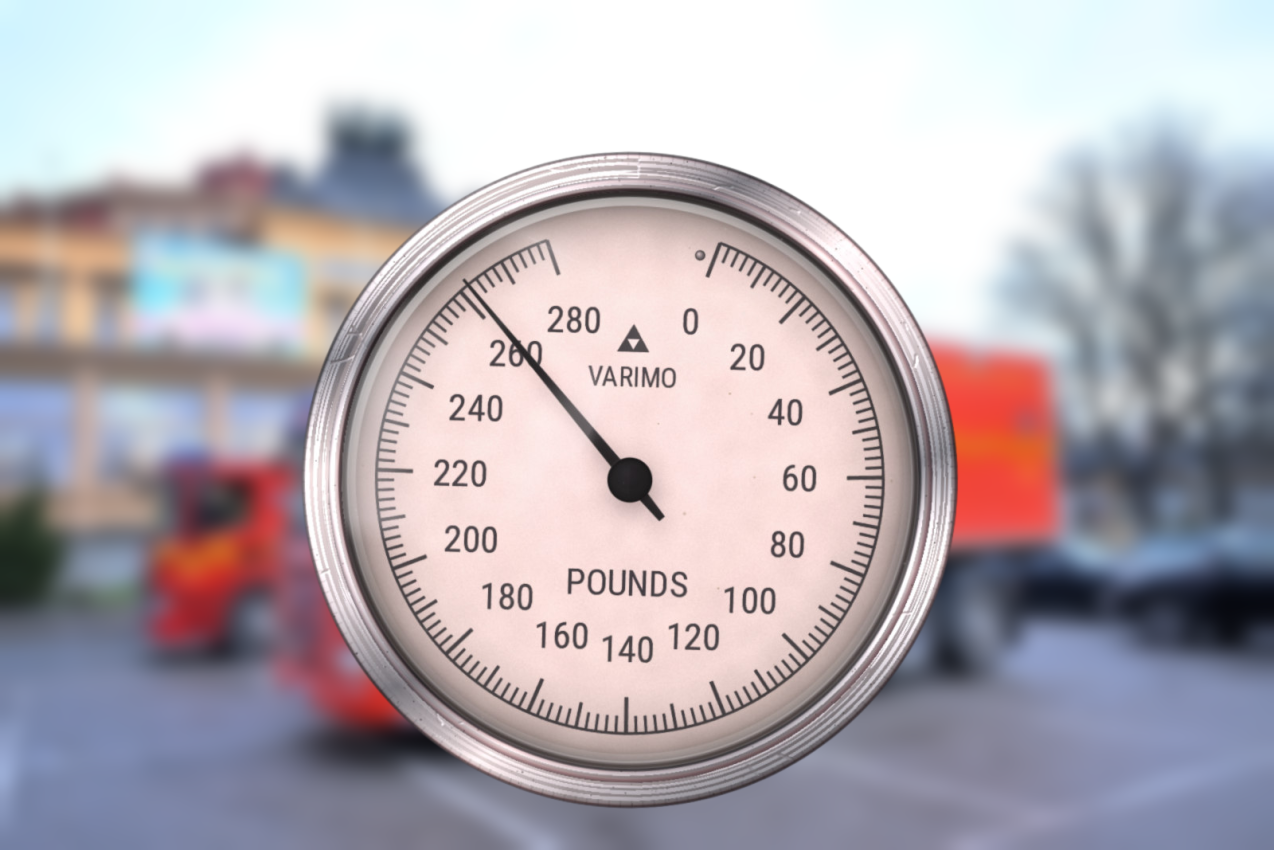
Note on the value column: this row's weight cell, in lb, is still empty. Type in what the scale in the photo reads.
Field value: 262 lb
